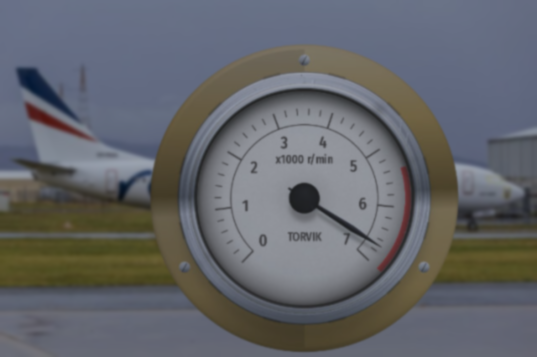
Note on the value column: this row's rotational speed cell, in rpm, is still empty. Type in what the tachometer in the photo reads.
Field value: 6700 rpm
